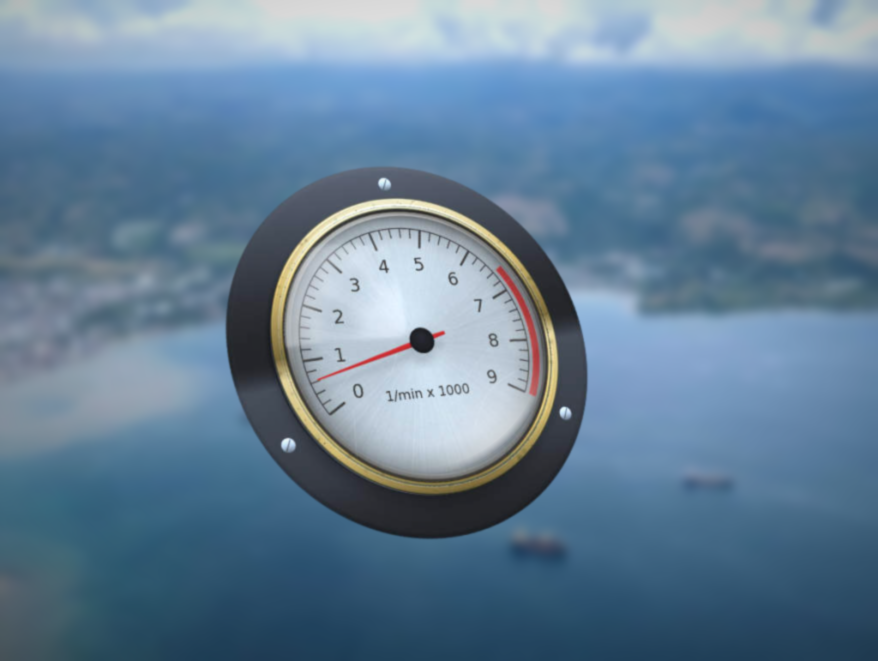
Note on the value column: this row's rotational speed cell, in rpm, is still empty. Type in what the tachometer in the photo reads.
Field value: 600 rpm
